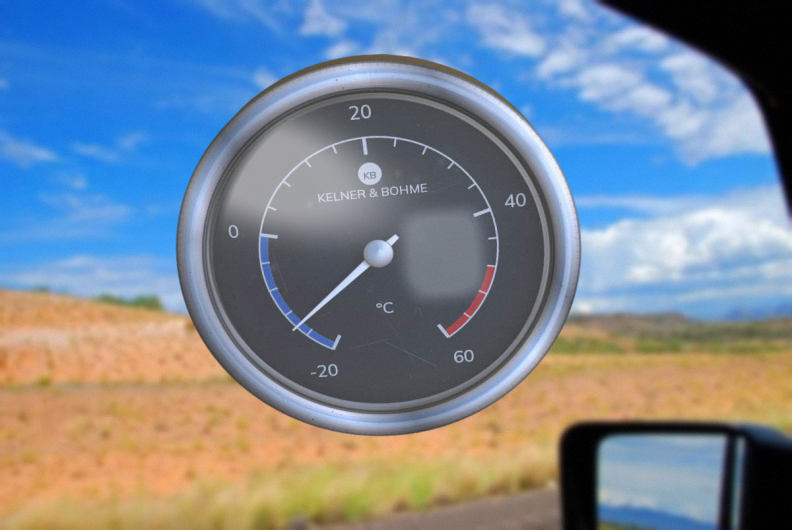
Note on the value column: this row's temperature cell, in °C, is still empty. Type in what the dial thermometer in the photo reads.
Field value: -14 °C
